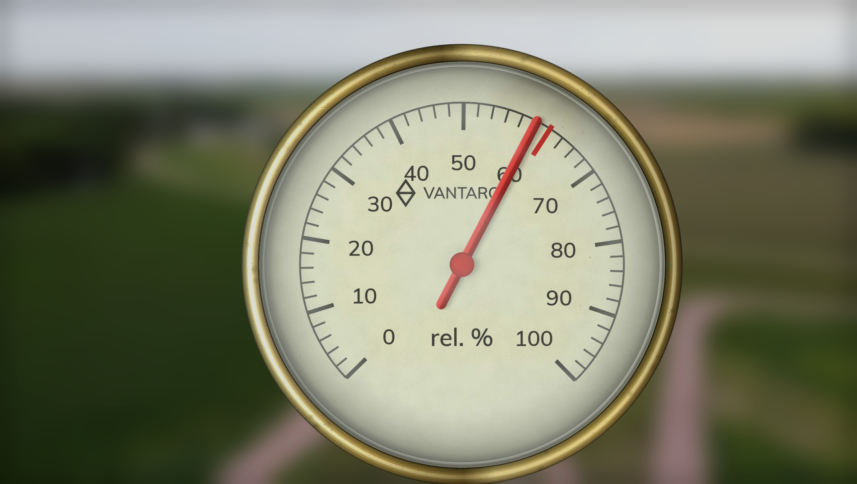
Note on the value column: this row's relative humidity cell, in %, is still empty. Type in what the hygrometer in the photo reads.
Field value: 60 %
